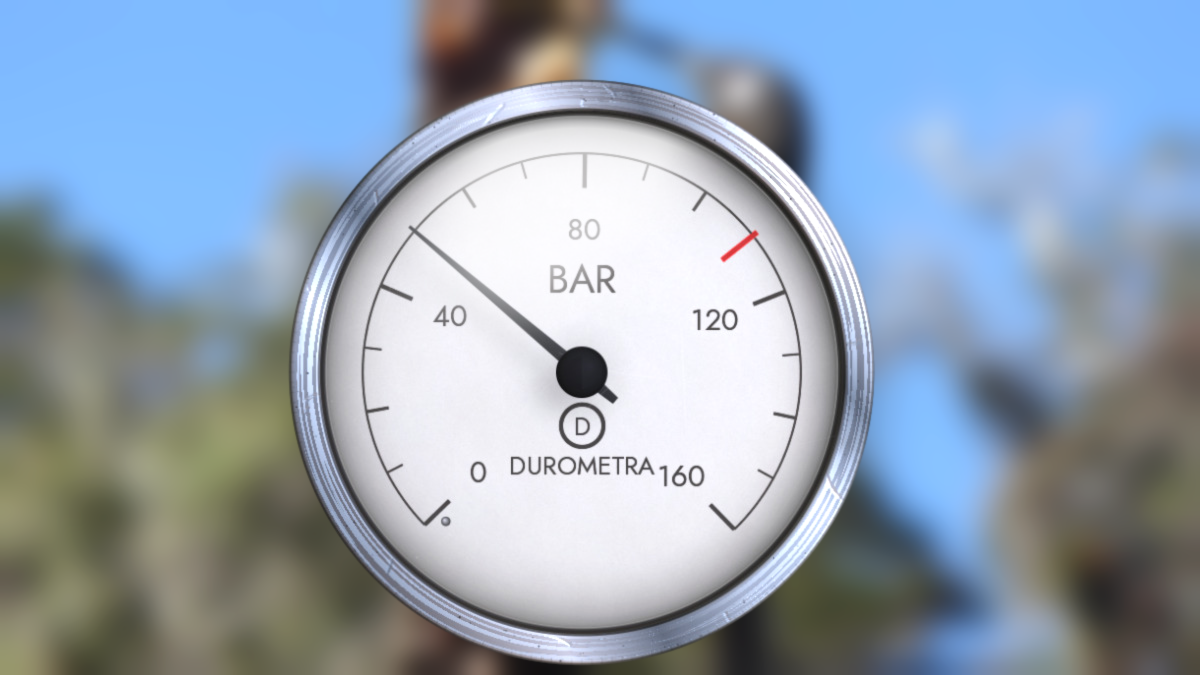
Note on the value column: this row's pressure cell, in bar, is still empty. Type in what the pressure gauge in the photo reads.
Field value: 50 bar
